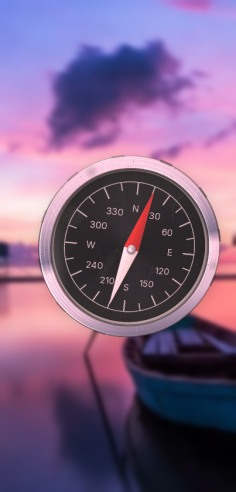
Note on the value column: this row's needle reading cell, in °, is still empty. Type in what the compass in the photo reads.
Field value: 15 °
